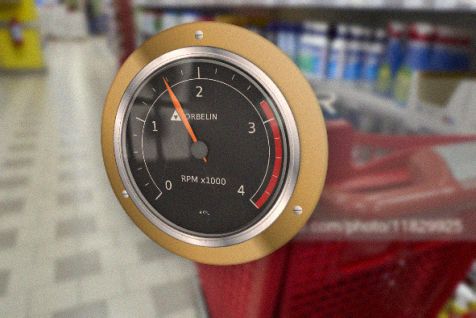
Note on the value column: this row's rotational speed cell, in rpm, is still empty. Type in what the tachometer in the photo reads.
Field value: 1600 rpm
